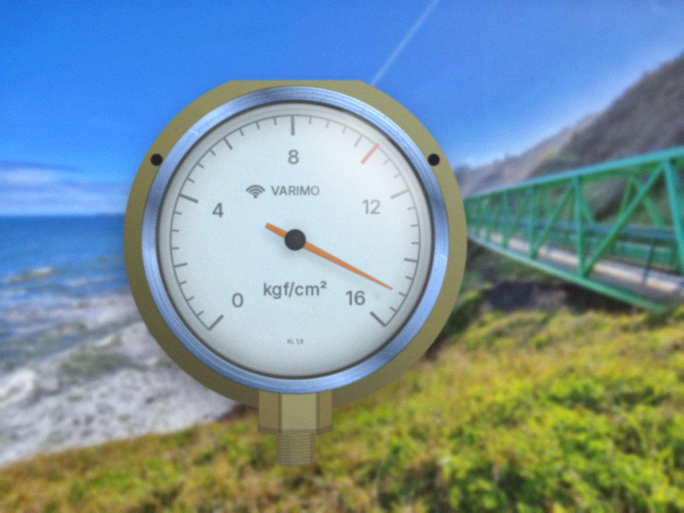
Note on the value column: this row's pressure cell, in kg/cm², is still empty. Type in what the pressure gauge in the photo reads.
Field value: 15 kg/cm²
